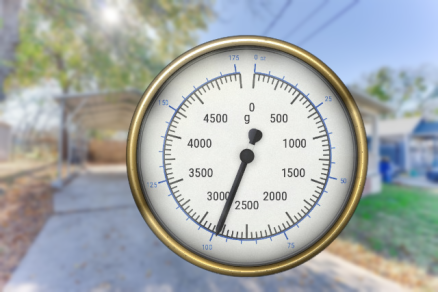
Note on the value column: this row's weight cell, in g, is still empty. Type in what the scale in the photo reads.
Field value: 2800 g
